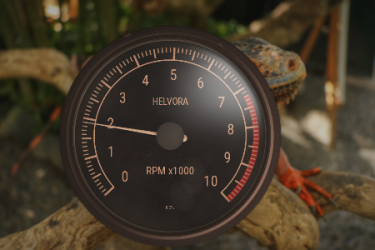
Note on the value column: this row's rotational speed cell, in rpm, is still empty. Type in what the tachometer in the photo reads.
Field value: 1900 rpm
